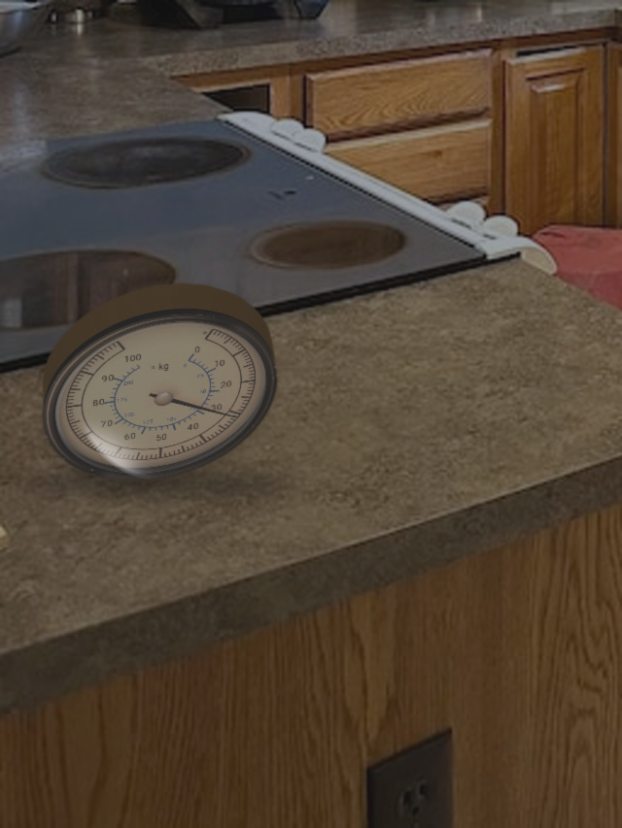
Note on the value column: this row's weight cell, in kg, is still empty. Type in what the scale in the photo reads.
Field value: 30 kg
